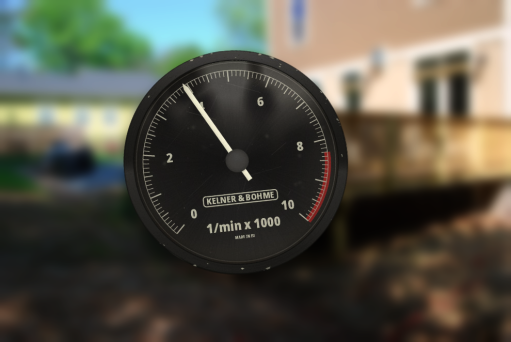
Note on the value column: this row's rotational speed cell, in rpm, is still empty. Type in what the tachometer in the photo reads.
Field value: 3900 rpm
